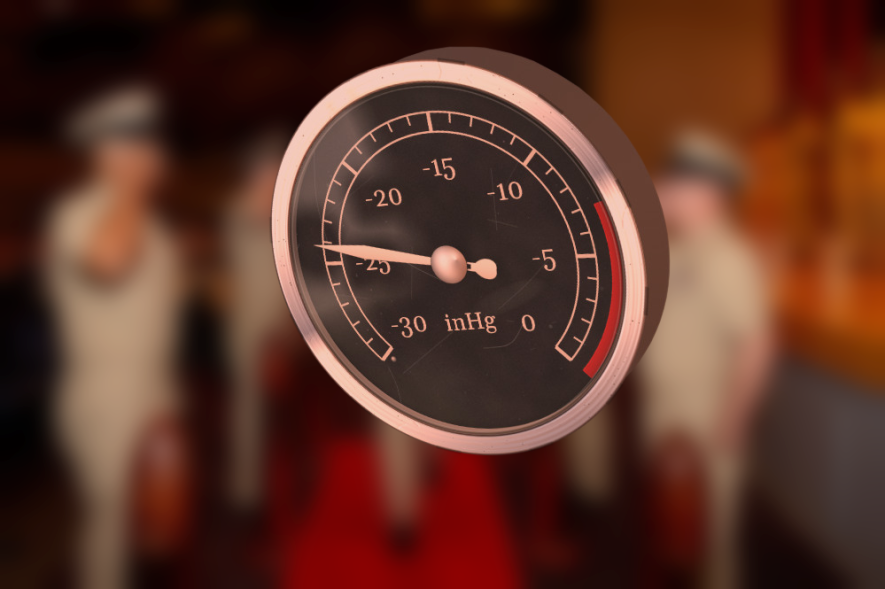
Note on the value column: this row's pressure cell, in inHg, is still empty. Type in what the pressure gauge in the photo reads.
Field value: -24 inHg
